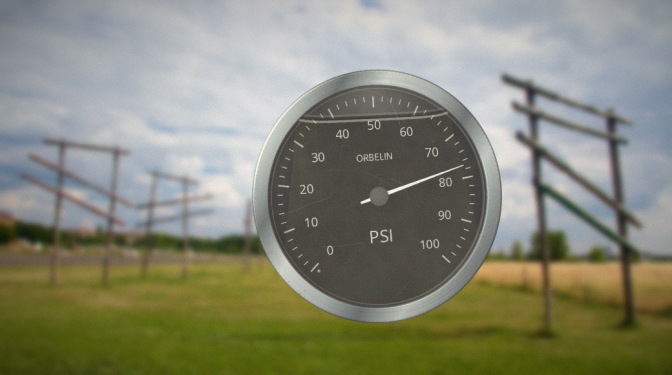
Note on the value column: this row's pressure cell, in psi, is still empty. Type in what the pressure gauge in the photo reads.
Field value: 77 psi
